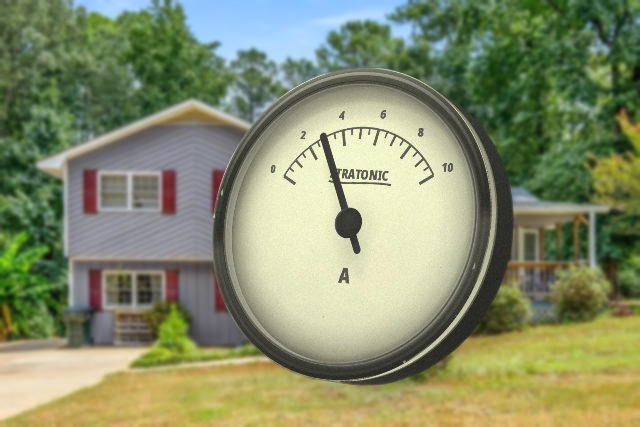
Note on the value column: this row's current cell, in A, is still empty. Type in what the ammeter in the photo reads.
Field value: 3 A
